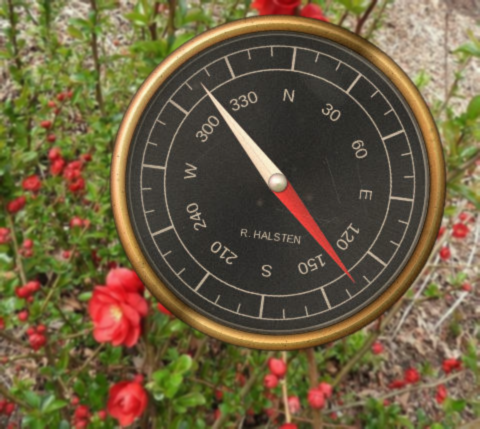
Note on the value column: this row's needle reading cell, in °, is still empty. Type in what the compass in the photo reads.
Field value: 135 °
